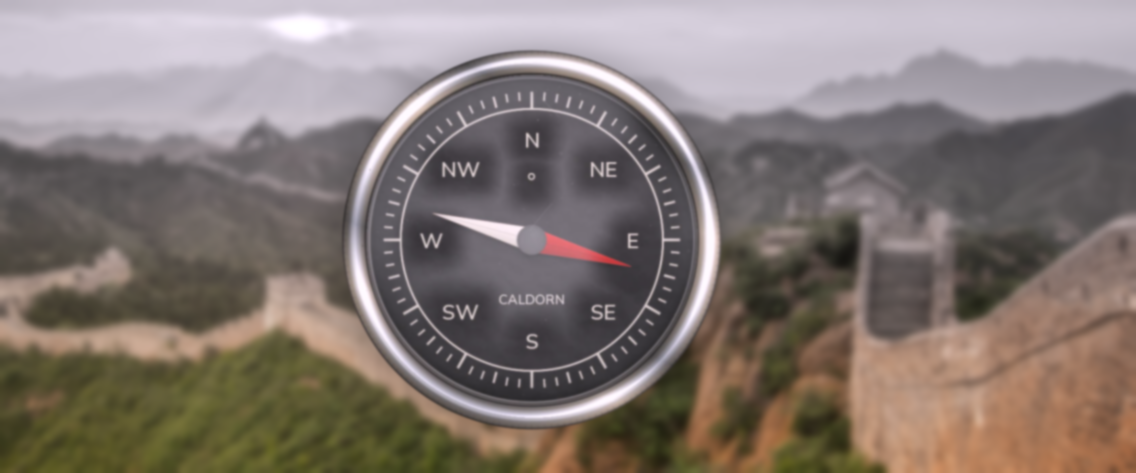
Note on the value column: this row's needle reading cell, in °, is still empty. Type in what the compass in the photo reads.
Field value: 105 °
